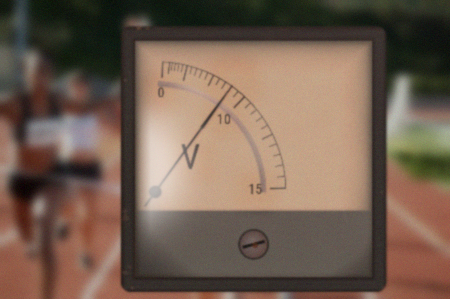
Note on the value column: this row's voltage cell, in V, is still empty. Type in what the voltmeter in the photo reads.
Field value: 9 V
